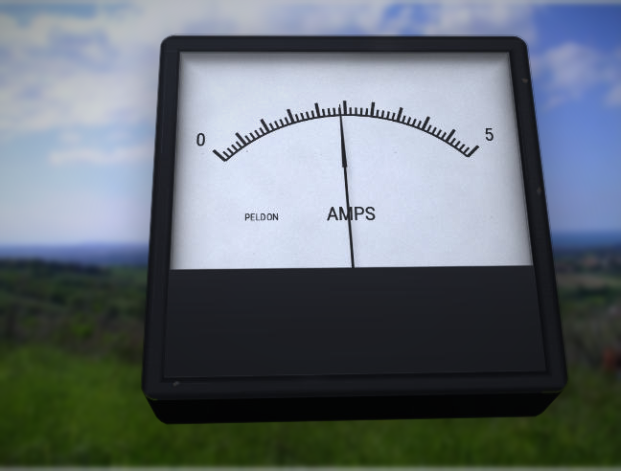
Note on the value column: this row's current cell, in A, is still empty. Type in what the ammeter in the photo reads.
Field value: 2.4 A
